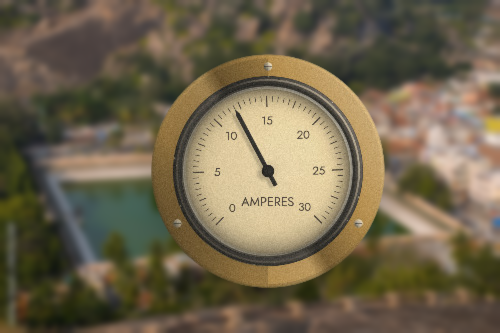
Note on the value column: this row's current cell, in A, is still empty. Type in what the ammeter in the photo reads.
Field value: 12 A
